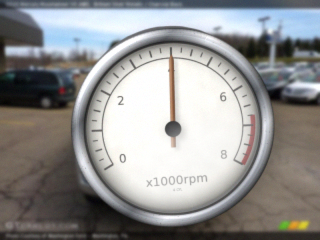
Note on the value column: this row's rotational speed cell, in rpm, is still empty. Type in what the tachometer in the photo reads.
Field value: 4000 rpm
